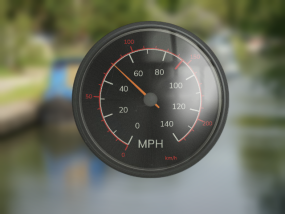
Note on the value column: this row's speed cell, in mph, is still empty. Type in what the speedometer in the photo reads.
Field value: 50 mph
